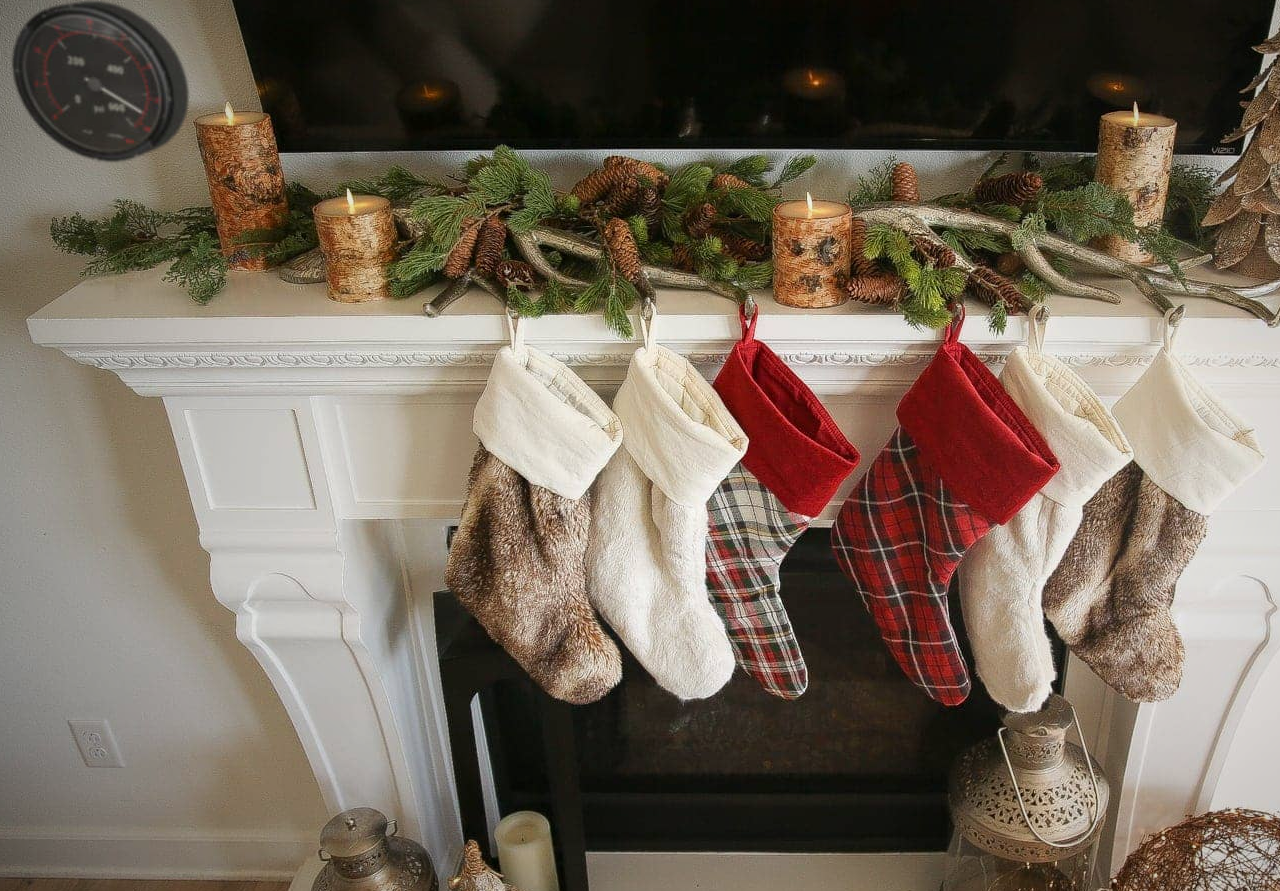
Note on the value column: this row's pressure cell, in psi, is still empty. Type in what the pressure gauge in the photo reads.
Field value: 550 psi
